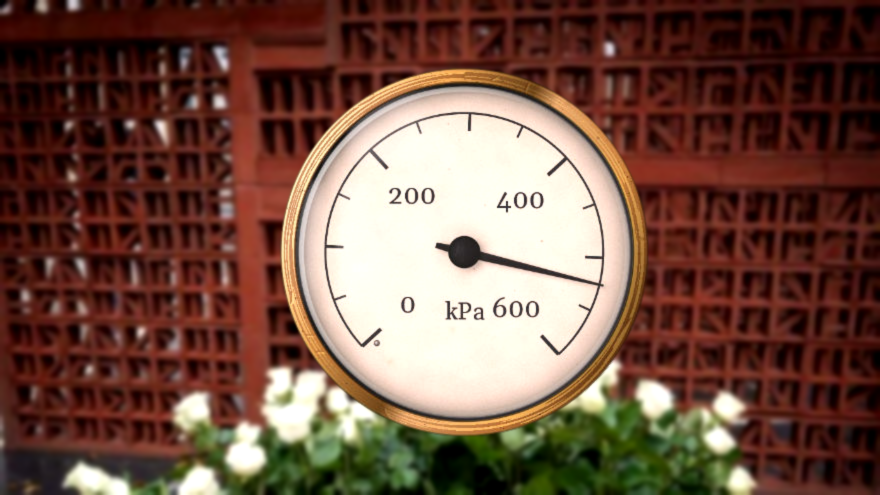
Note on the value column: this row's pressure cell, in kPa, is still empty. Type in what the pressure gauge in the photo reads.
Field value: 525 kPa
